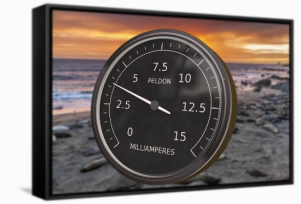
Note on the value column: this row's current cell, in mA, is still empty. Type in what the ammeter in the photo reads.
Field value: 3.75 mA
